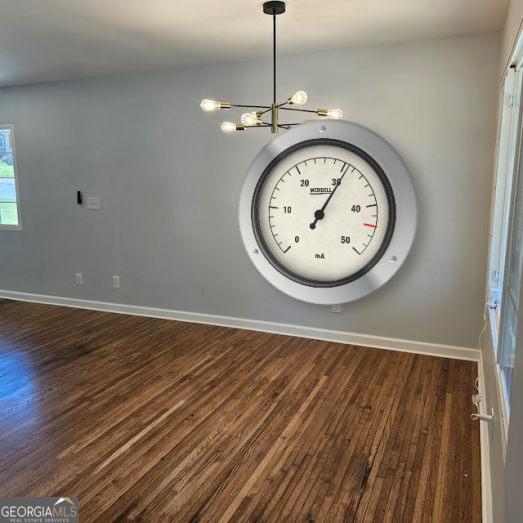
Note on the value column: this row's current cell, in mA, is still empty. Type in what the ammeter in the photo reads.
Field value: 31 mA
